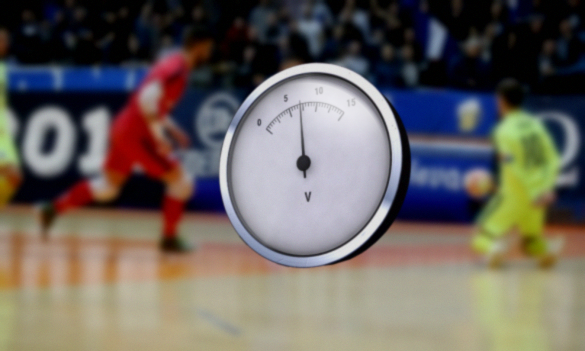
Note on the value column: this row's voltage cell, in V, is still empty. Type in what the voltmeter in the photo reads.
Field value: 7.5 V
